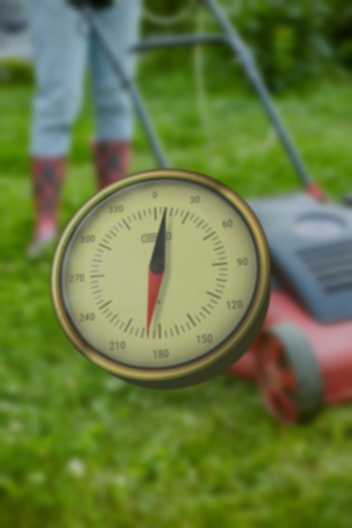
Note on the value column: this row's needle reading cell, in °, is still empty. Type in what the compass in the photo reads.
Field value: 190 °
